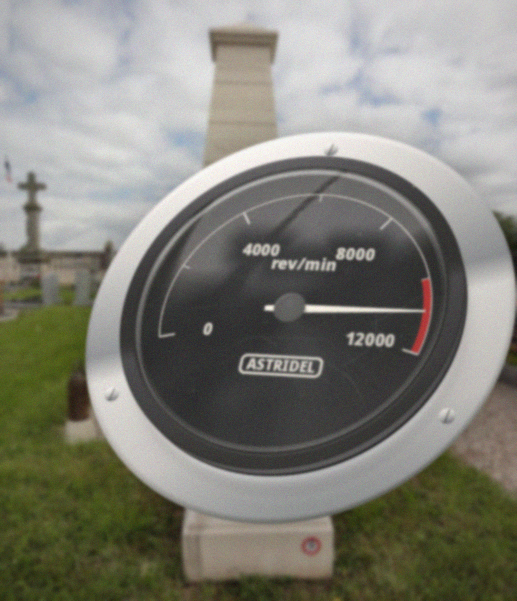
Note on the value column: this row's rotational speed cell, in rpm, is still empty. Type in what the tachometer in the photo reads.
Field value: 11000 rpm
